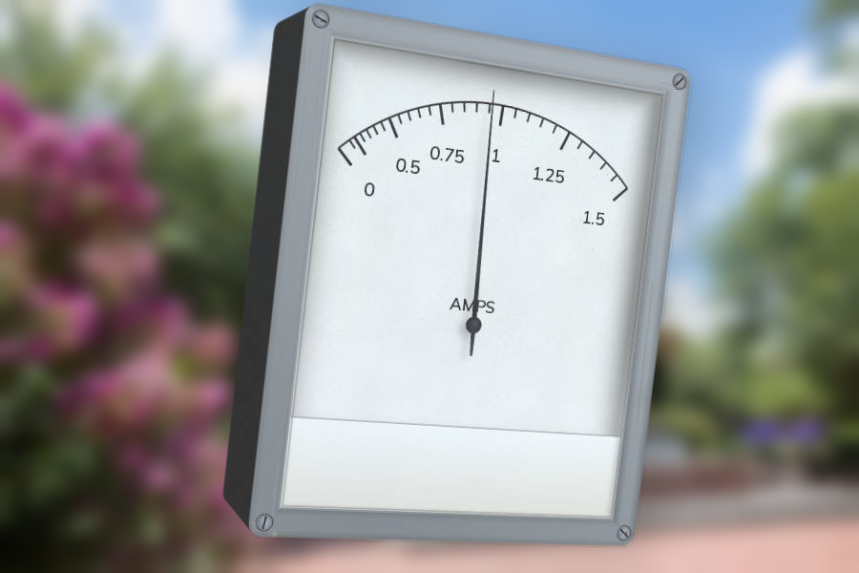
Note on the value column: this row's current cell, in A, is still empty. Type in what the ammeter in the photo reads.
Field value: 0.95 A
